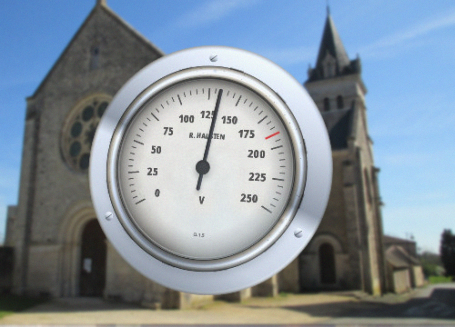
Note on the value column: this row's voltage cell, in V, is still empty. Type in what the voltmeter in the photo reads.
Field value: 135 V
